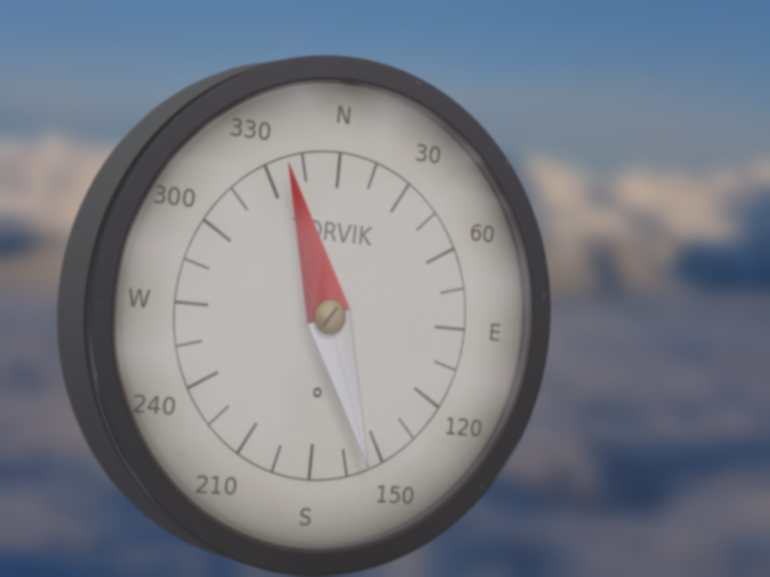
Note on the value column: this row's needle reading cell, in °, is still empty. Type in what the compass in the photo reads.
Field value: 337.5 °
